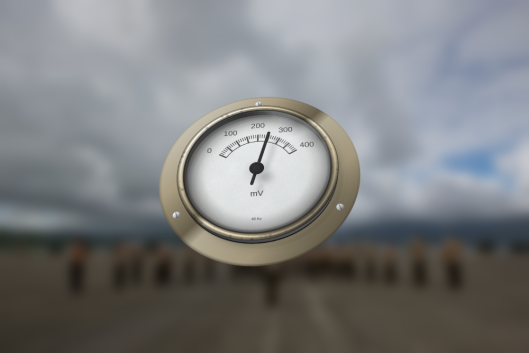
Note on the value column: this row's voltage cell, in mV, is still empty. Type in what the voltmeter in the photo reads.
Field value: 250 mV
